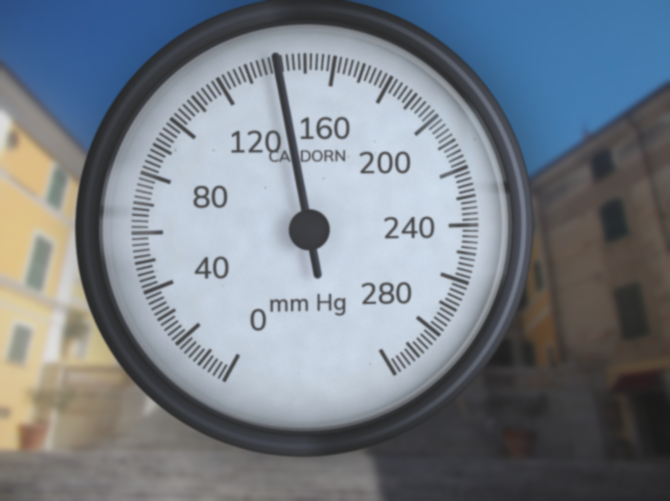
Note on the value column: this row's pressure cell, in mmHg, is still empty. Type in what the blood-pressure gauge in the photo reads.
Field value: 140 mmHg
